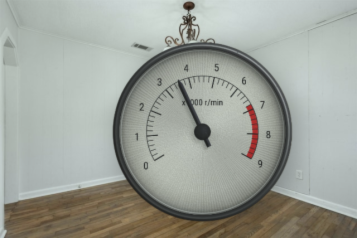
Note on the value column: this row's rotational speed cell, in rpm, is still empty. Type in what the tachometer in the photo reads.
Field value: 3600 rpm
